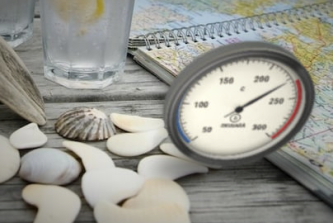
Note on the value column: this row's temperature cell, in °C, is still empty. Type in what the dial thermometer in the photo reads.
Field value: 225 °C
